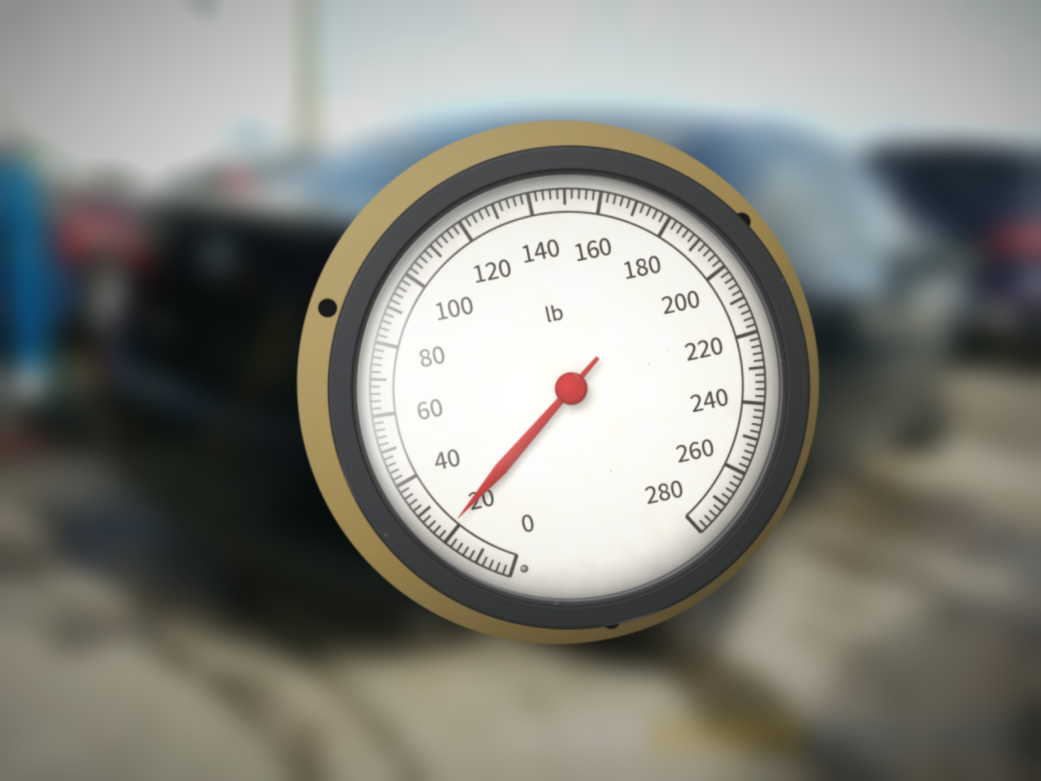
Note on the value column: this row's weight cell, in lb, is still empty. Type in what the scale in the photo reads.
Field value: 22 lb
